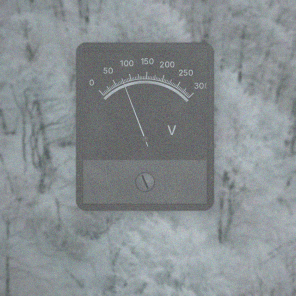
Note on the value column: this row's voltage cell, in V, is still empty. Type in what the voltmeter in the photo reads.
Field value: 75 V
